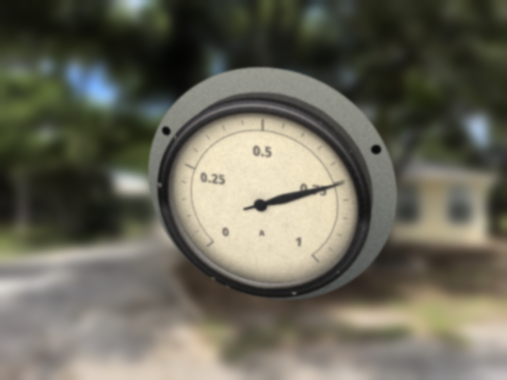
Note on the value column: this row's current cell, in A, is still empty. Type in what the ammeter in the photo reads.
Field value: 0.75 A
